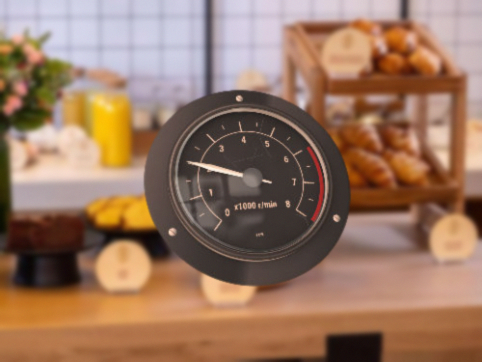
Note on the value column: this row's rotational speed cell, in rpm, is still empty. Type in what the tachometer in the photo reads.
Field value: 2000 rpm
